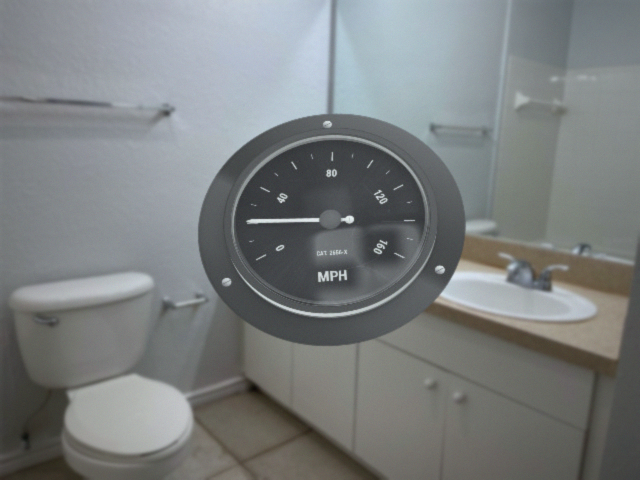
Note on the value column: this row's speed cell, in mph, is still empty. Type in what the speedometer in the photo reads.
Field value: 20 mph
